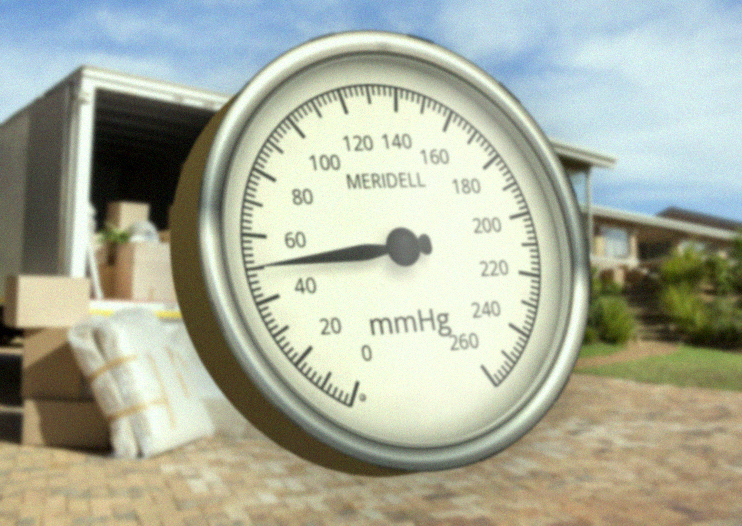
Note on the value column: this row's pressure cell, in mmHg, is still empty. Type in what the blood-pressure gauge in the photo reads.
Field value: 50 mmHg
